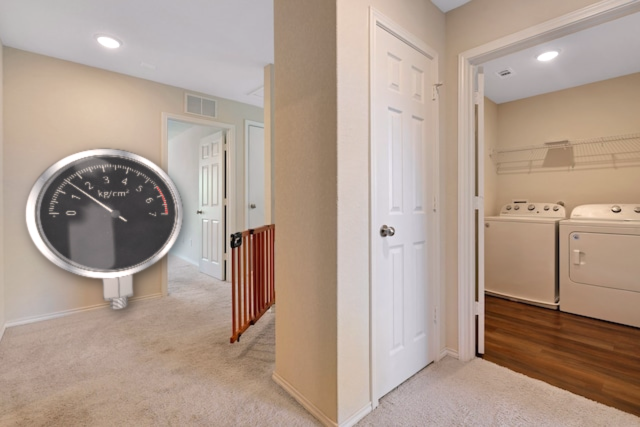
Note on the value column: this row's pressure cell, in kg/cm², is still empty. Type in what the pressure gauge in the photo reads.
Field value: 1.5 kg/cm²
